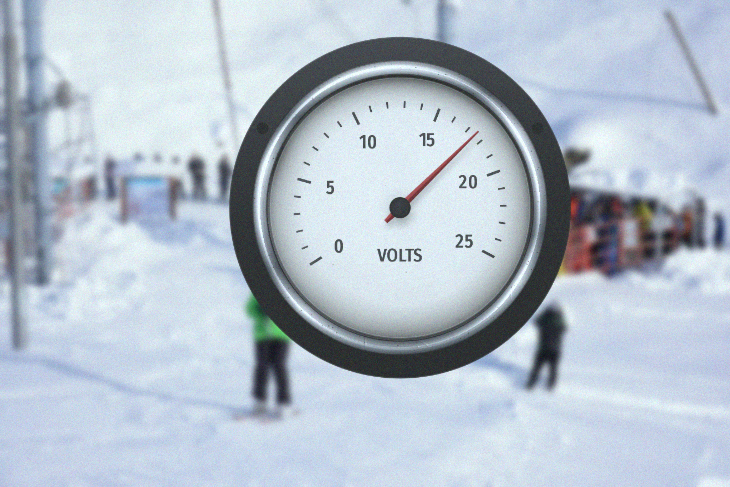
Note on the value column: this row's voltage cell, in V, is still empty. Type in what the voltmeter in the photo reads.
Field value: 17.5 V
